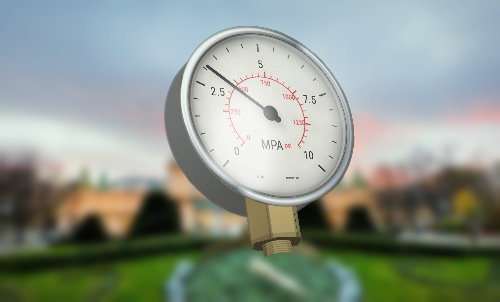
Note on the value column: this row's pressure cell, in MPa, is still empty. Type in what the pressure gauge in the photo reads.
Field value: 3 MPa
